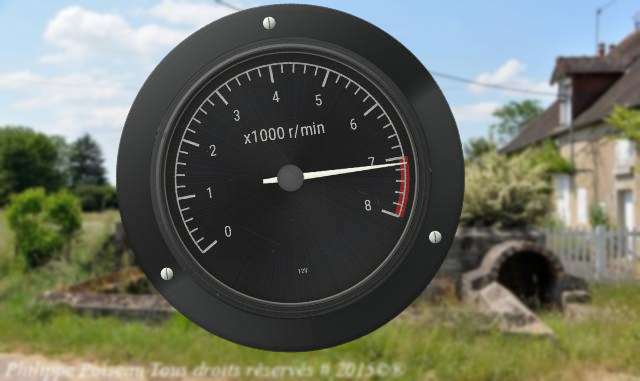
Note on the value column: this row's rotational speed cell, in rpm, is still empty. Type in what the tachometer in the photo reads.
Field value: 7100 rpm
